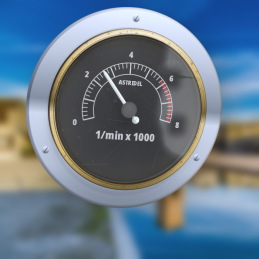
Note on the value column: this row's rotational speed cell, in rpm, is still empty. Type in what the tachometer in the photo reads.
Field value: 2600 rpm
